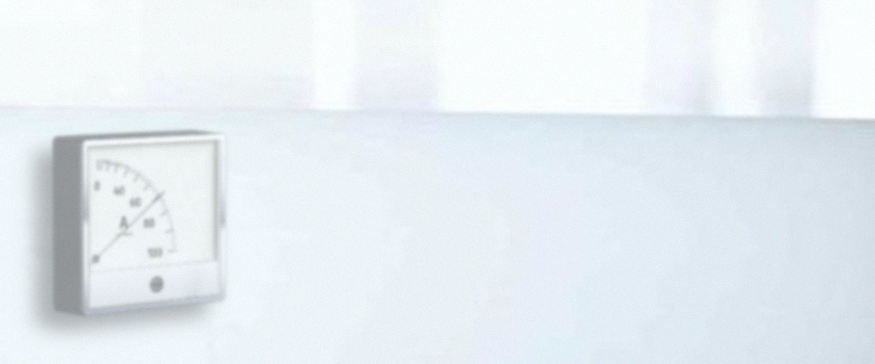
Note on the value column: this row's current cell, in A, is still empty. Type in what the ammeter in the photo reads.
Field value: 70 A
